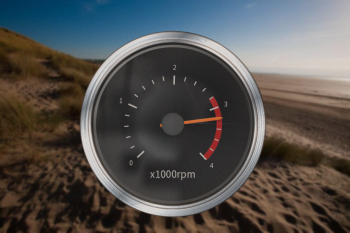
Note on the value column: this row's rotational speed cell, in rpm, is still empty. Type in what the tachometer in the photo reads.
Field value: 3200 rpm
